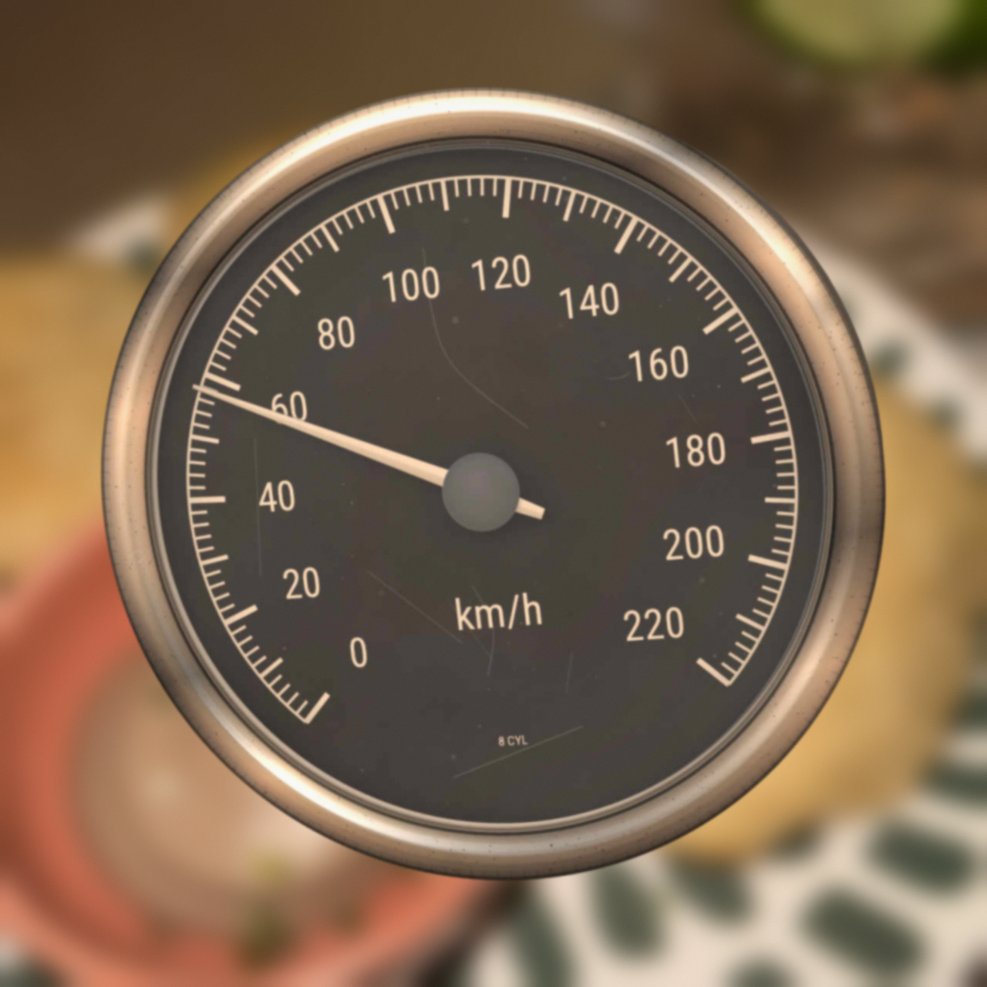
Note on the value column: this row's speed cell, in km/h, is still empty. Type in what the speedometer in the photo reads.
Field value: 58 km/h
